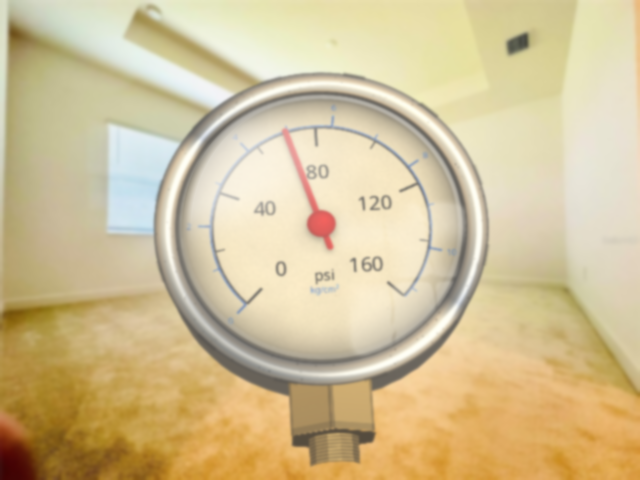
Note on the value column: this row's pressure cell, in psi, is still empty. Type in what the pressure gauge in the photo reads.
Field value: 70 psi
